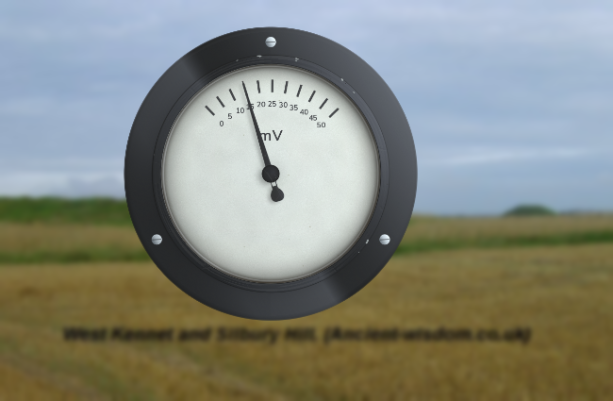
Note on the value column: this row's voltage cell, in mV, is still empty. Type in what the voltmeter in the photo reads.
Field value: 15 mV
